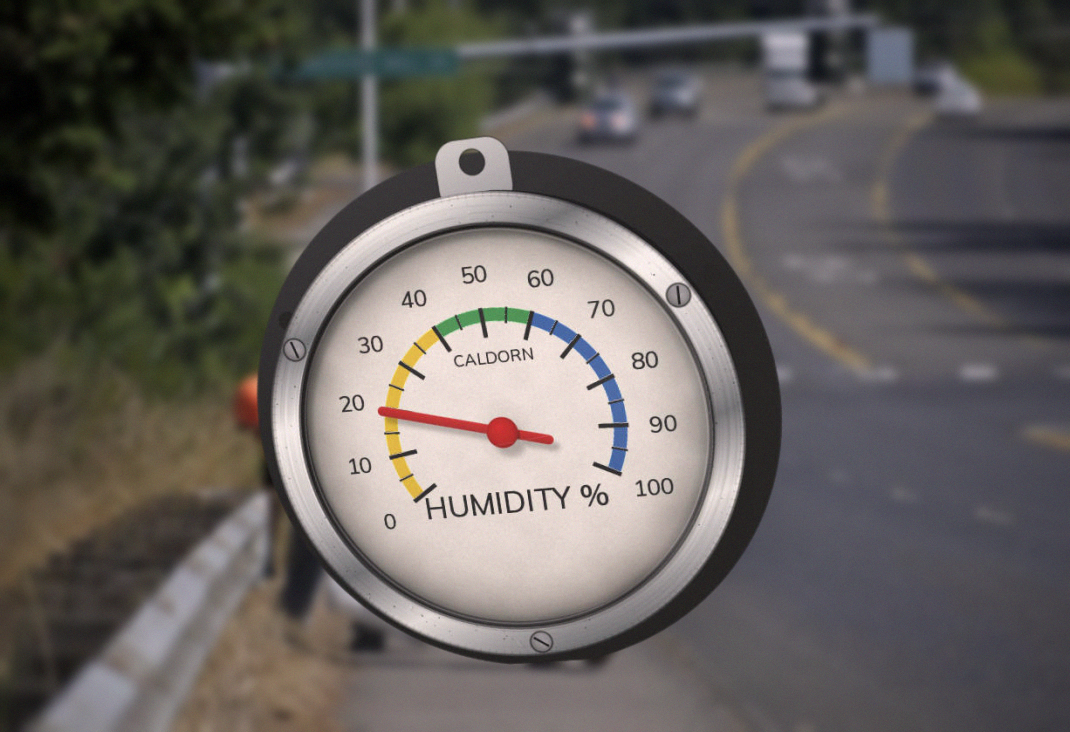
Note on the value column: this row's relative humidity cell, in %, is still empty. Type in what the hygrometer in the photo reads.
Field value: 20 %
